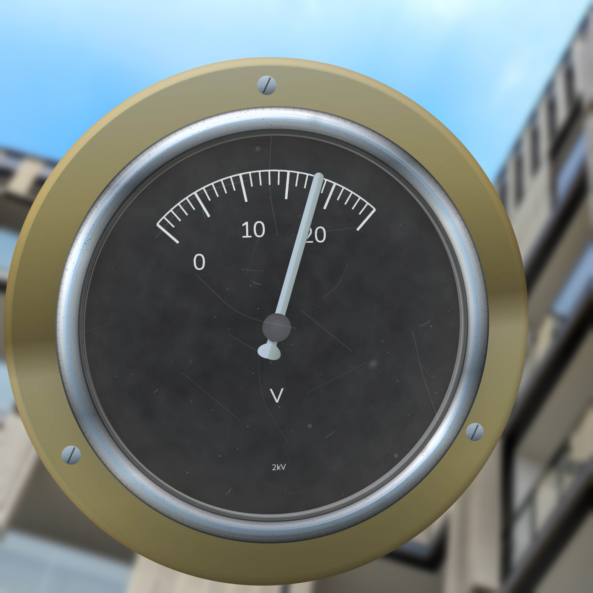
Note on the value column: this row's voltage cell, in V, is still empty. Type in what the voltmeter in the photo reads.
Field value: 18 V
